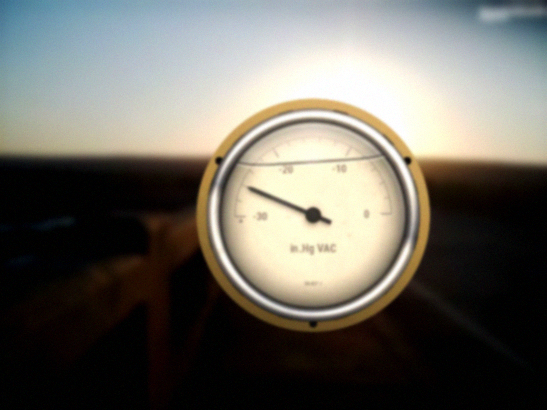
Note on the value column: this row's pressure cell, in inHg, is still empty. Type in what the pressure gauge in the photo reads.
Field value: -26 inHg
